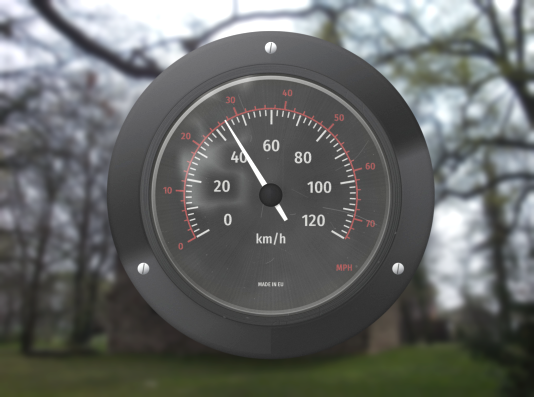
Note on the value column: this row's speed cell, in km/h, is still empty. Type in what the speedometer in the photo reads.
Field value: 44 km/h
